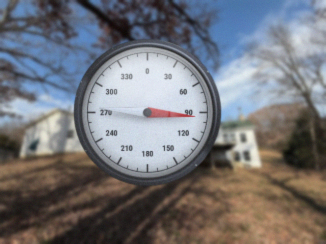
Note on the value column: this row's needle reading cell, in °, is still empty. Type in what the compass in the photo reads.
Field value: 95 °
